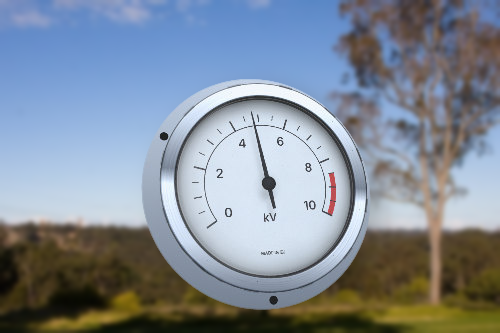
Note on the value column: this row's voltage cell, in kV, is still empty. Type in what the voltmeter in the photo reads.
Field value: 4.75 kV
